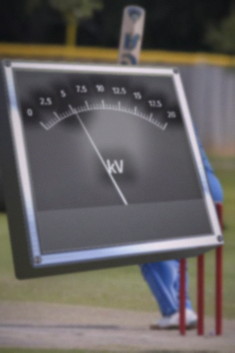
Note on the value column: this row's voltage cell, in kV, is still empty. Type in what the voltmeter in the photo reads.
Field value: 5 kV
